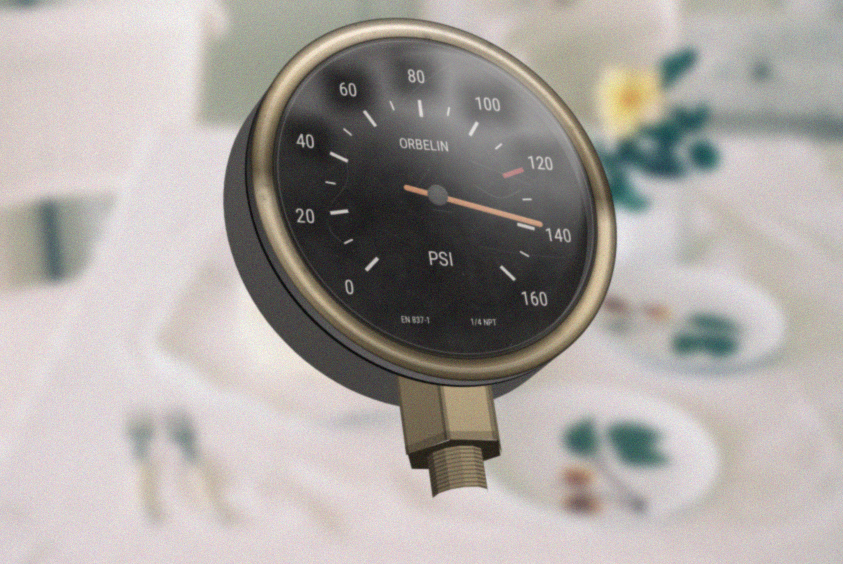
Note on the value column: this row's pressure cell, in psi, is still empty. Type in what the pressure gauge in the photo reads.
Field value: 140 psi
